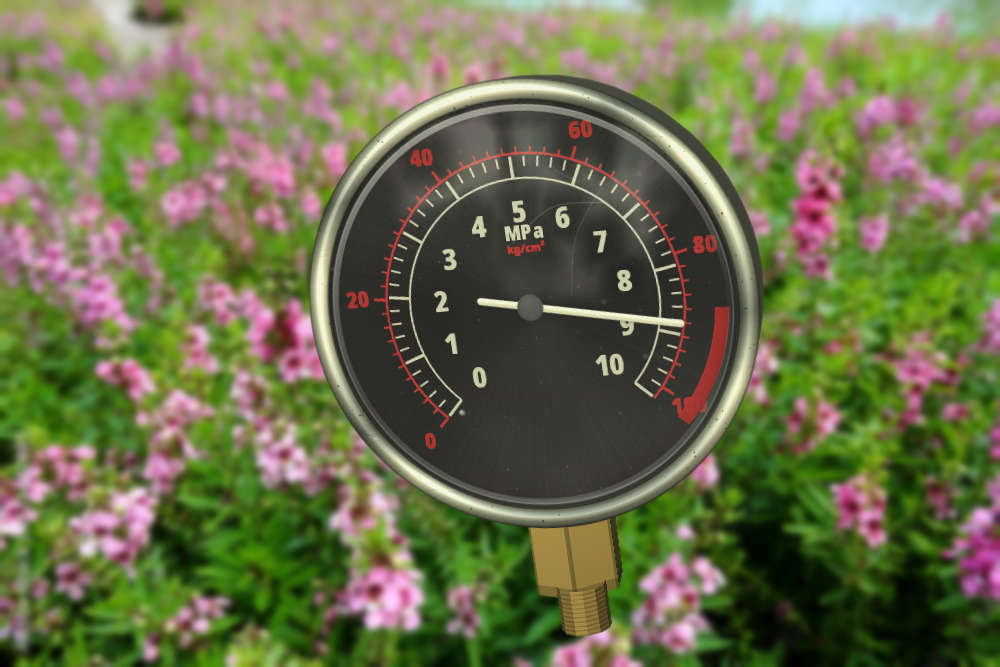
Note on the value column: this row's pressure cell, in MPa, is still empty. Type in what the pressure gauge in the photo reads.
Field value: 8.8 MPa
